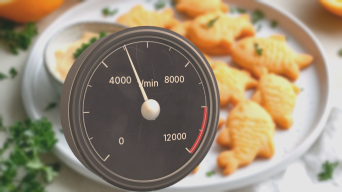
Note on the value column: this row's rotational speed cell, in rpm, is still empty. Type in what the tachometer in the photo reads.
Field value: 5000 rpm
